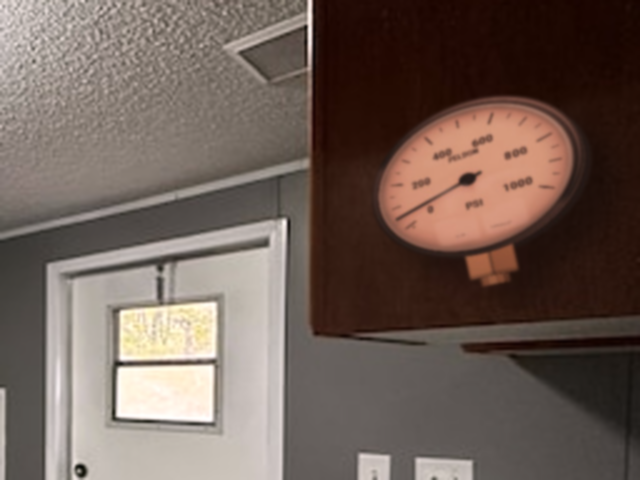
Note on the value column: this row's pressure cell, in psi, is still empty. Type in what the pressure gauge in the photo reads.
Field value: 50 psi
